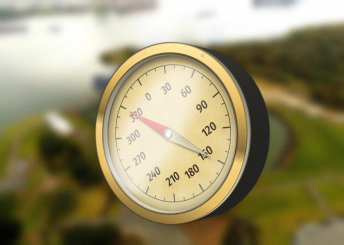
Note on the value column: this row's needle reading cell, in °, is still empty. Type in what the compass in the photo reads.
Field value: 330 °
